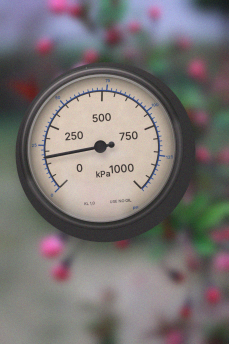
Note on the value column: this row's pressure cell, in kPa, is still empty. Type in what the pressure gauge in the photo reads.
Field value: 125 kPa
